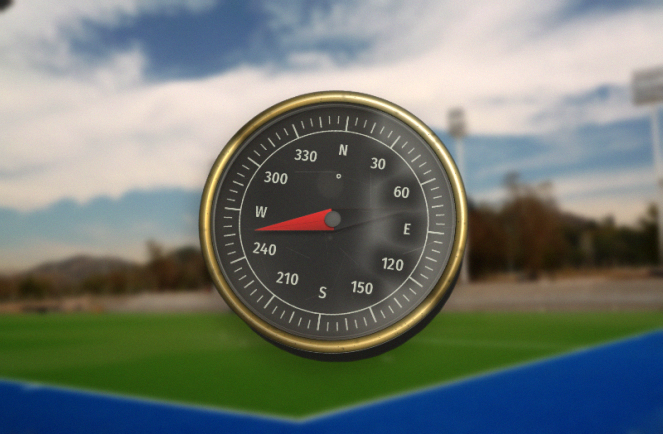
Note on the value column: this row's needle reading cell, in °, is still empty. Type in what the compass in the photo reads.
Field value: 255 °
